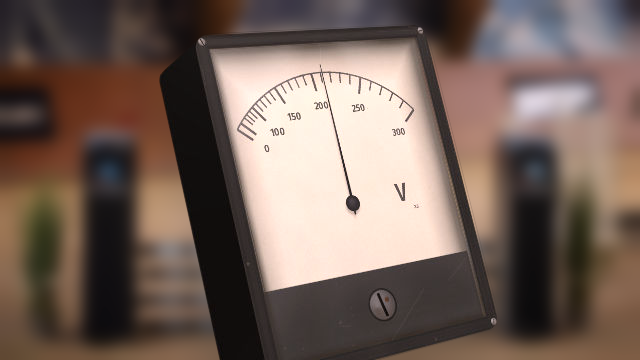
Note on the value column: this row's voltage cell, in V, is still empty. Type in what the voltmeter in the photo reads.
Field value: 210 V
